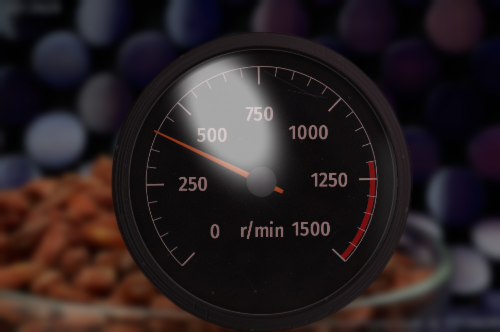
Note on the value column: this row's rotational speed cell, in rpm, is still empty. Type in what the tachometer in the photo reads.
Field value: 400 rpm
